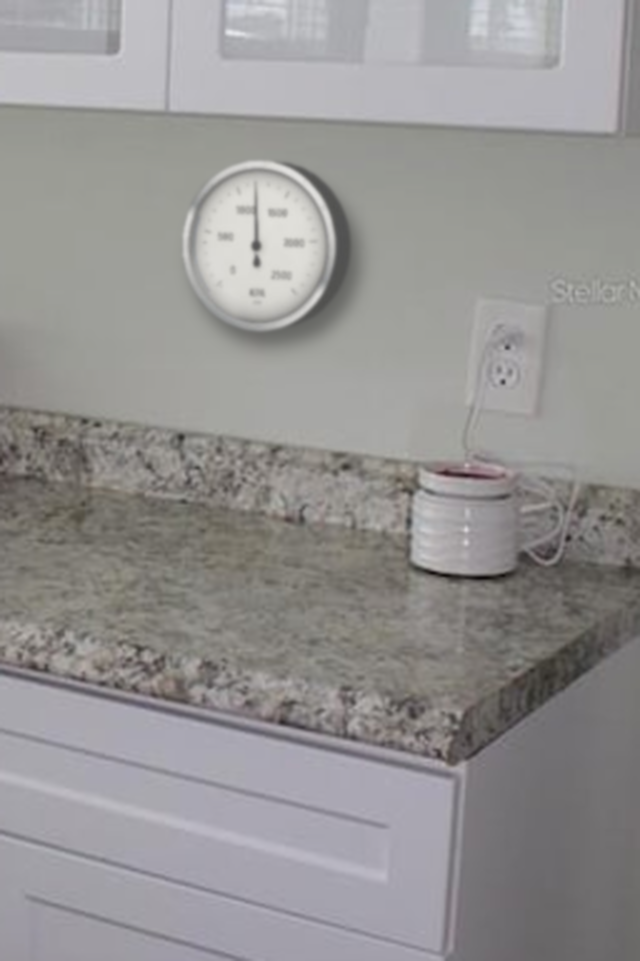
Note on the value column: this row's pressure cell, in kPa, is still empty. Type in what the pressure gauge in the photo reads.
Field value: 1200 kPa
